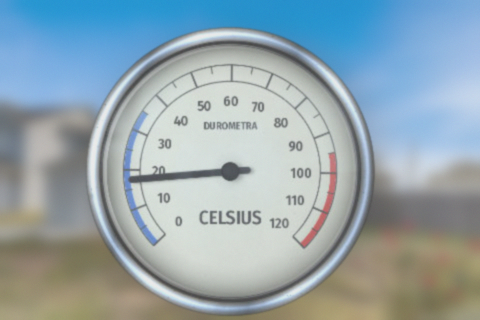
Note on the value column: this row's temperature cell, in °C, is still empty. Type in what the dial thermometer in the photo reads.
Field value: 17.5 °C
